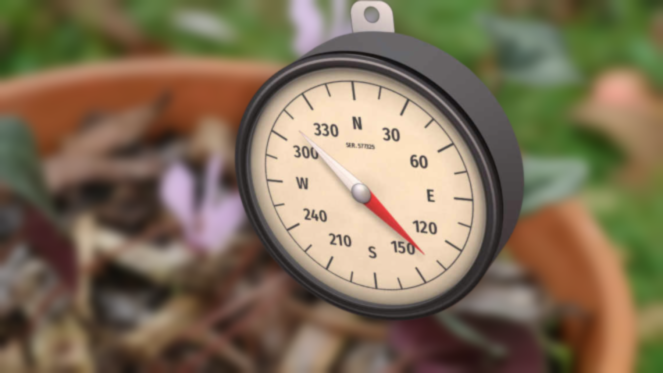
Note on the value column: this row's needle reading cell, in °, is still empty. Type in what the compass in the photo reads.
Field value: 135 °
